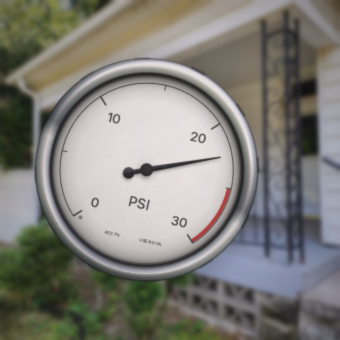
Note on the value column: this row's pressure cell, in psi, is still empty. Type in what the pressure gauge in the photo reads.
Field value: 22.5 psi
